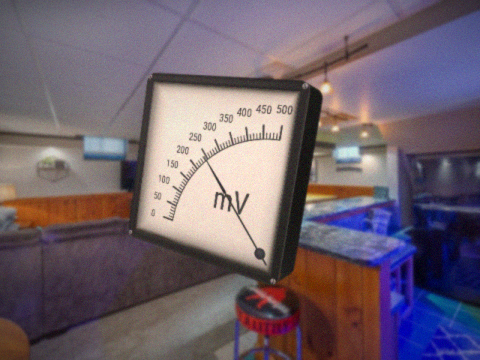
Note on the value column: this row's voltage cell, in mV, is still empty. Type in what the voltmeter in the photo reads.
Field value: 250 mV
